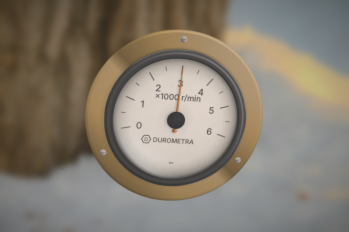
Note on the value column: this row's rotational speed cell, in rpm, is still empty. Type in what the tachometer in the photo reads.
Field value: 3000 rpm
